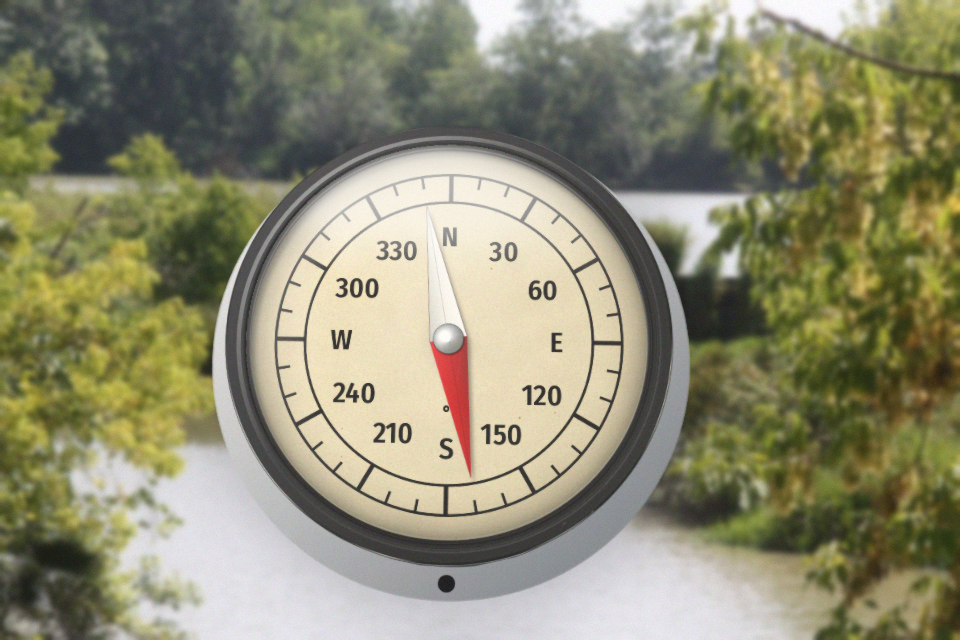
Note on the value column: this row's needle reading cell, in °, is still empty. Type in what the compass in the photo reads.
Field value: 170 °
